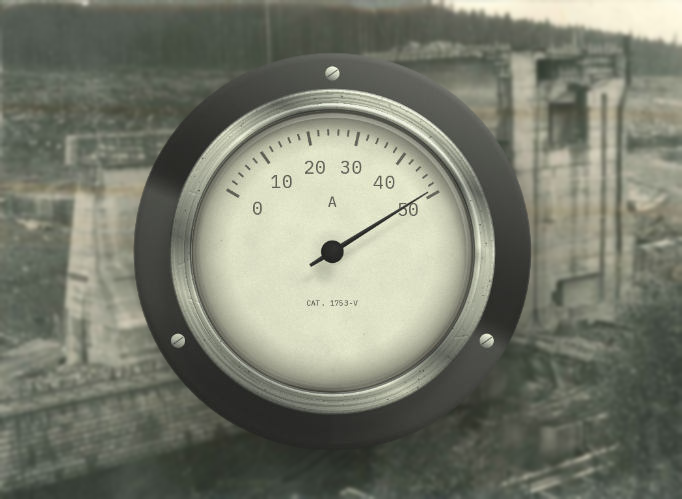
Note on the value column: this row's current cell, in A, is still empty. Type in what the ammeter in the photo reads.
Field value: 49 A
